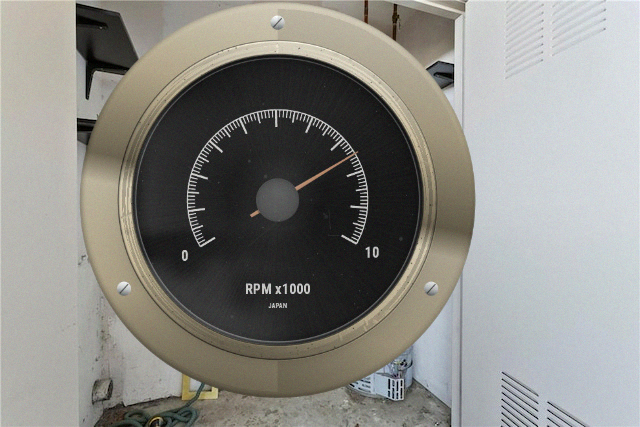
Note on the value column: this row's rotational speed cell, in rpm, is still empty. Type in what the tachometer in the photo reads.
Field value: 7500 rpm
